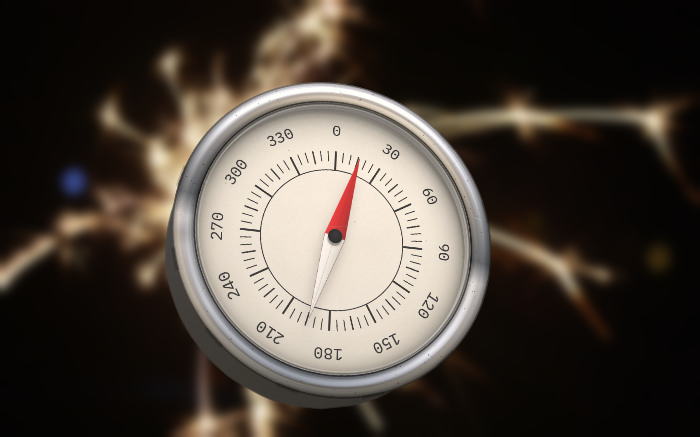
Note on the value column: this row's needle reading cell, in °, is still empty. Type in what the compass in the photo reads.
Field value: 15 °
